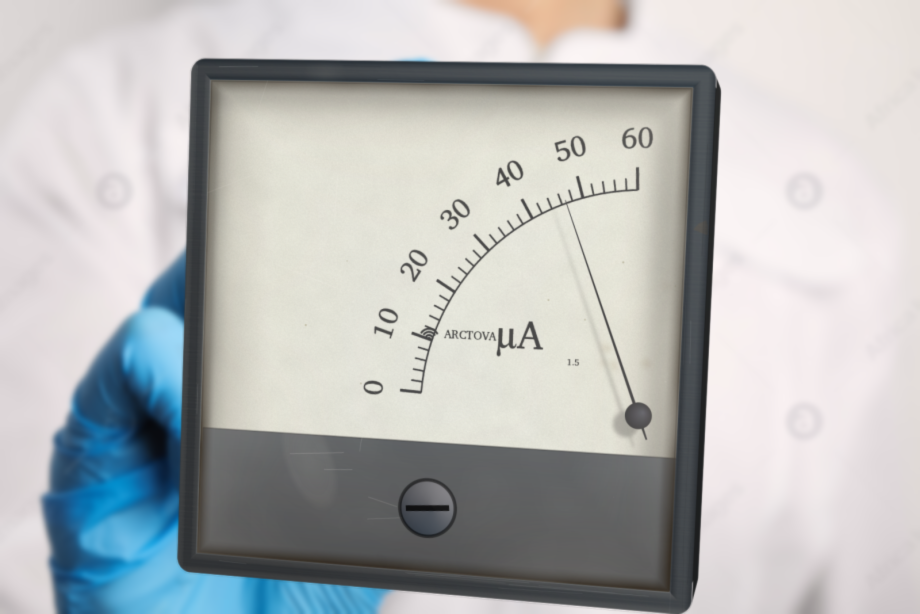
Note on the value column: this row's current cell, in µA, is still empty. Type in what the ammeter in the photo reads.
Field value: 47 µA
